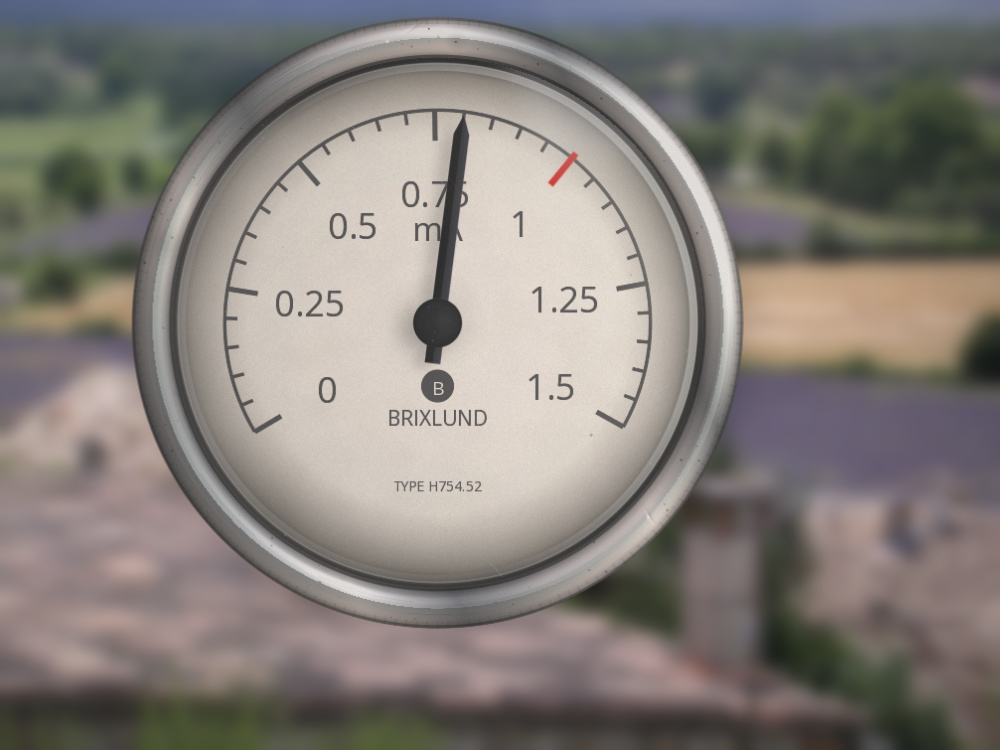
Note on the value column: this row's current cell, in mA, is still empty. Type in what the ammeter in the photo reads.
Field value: 0.8 mA
